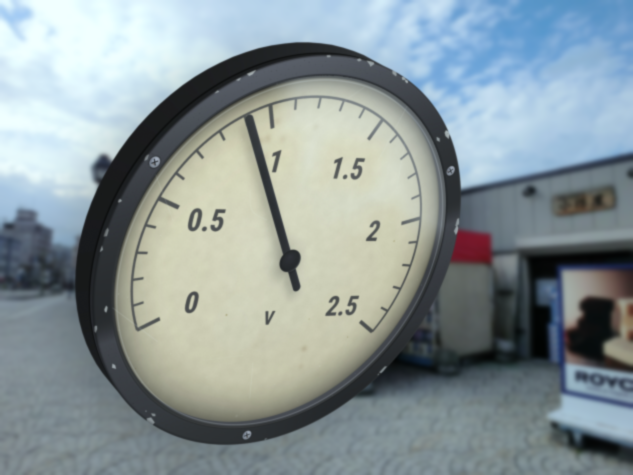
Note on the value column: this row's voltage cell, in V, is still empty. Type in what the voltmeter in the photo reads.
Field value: 0.9 V
